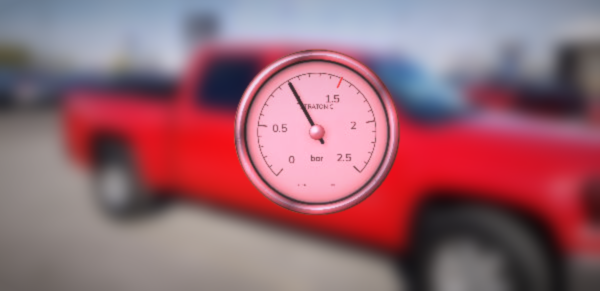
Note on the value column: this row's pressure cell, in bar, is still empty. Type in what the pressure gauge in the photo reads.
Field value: 1 bar
